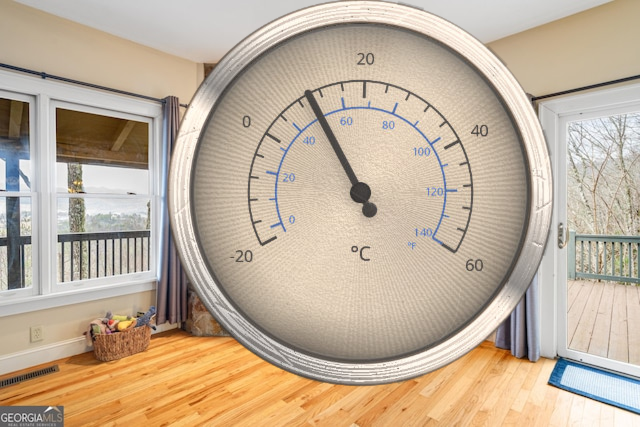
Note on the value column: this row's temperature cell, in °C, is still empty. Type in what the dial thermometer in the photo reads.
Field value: 10 °C
